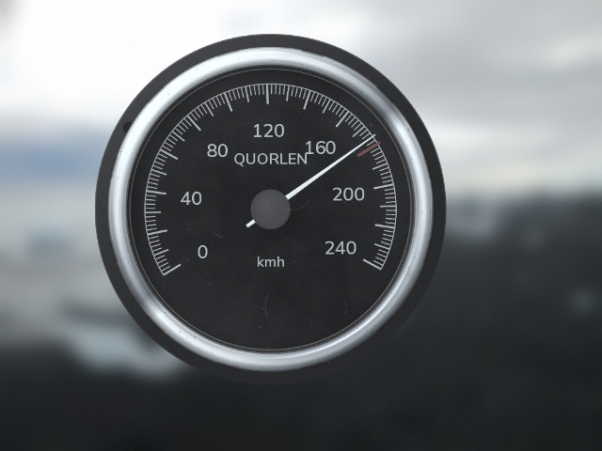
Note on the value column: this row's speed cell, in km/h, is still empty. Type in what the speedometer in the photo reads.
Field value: 176 km/h
